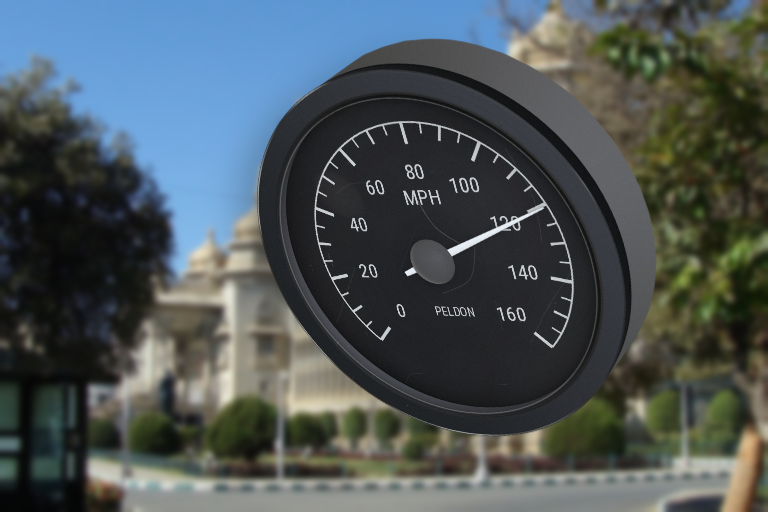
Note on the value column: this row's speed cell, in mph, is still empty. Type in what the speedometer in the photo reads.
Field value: 120 mph
